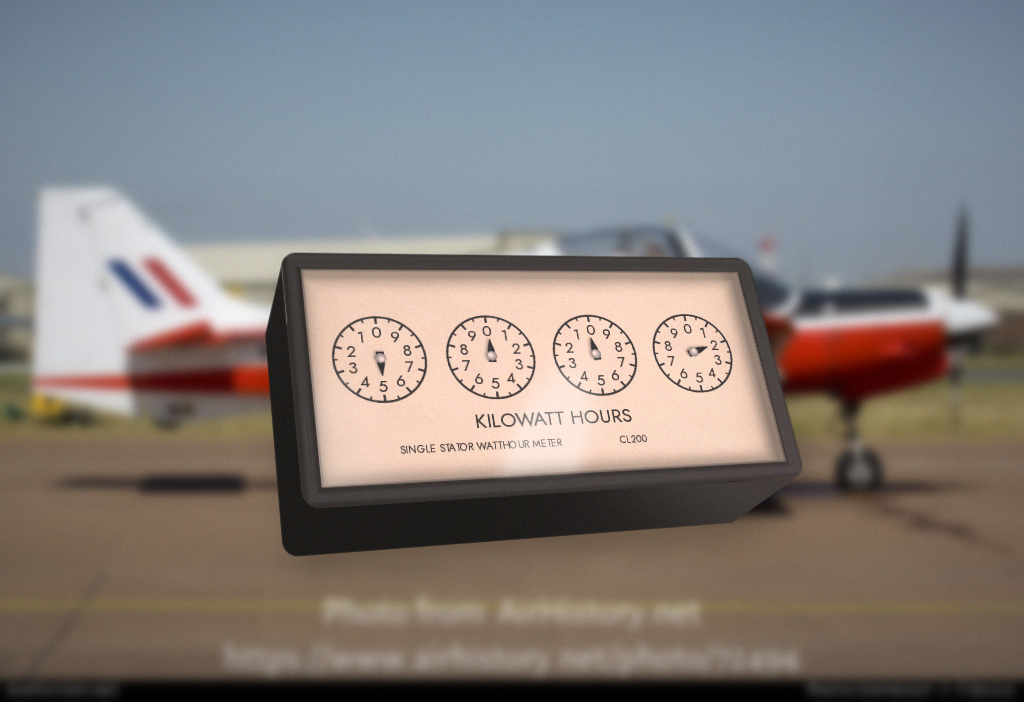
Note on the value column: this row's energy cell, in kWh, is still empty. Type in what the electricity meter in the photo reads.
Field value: 5002 kWh
